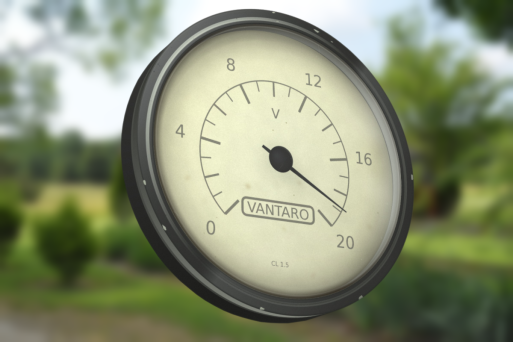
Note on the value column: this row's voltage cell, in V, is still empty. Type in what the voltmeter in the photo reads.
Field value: 19 V
